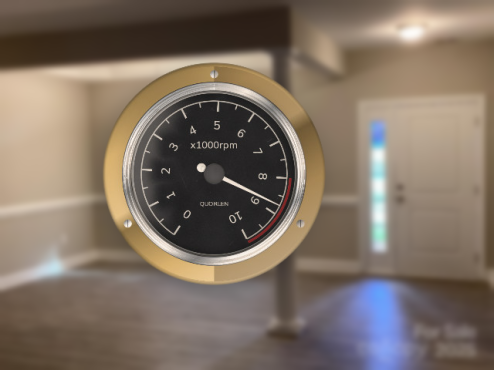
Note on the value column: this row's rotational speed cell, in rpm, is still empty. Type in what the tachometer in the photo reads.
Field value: 8750 rpm
